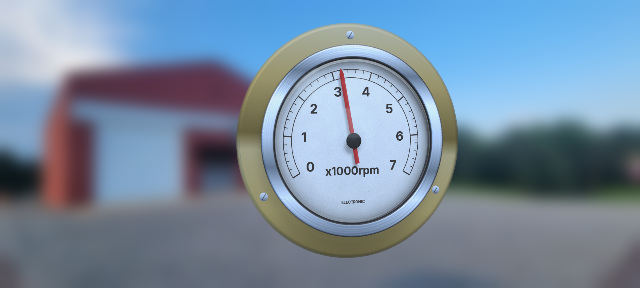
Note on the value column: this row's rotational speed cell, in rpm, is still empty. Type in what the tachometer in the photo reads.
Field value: 3200 rpm
